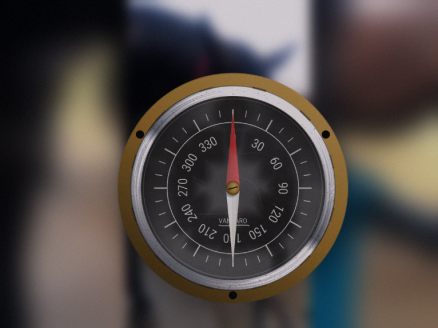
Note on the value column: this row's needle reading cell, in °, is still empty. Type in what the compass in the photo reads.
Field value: 0 °
